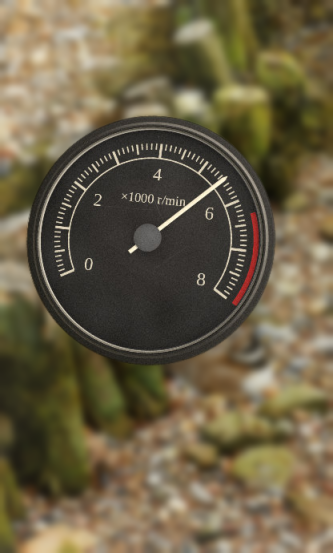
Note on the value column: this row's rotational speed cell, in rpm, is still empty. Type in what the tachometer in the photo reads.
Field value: 5500 rpm
